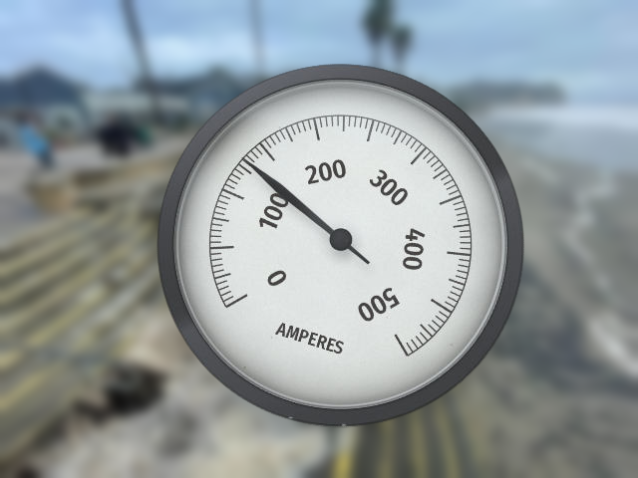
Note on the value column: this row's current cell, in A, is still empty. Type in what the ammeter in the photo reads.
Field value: 130 A
